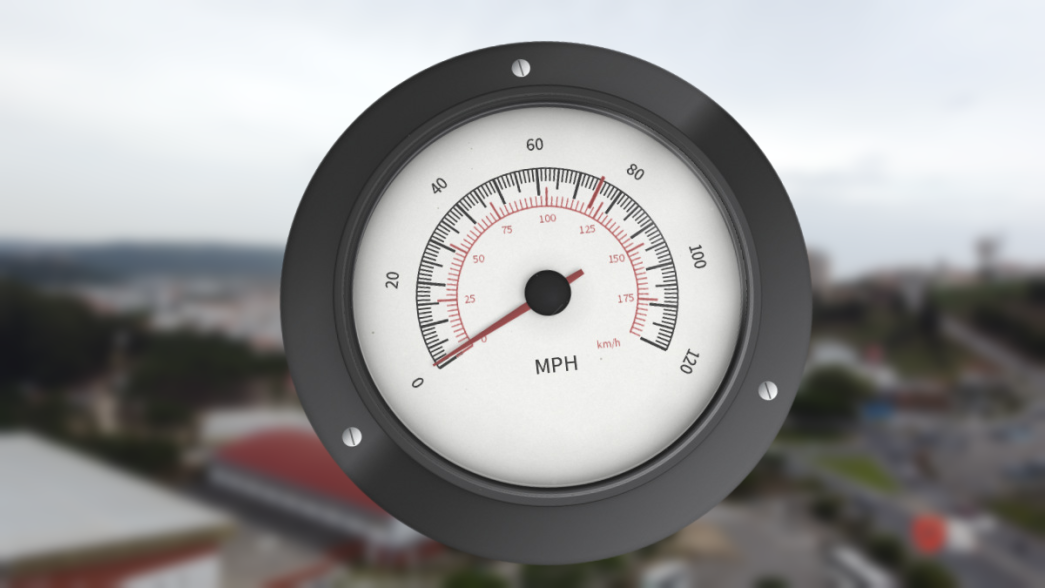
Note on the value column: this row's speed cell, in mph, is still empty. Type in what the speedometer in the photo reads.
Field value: 1 mph
